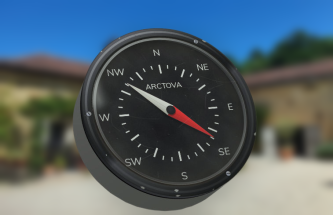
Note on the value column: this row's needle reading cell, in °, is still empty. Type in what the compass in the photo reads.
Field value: 130 °
